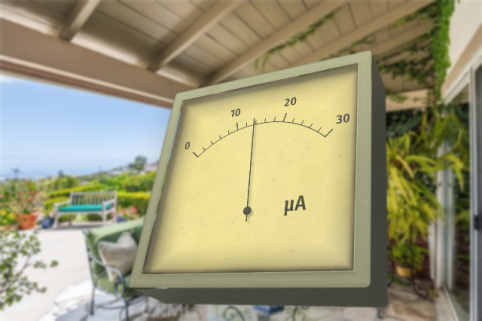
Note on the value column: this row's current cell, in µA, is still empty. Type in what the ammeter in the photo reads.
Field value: 14 µA
